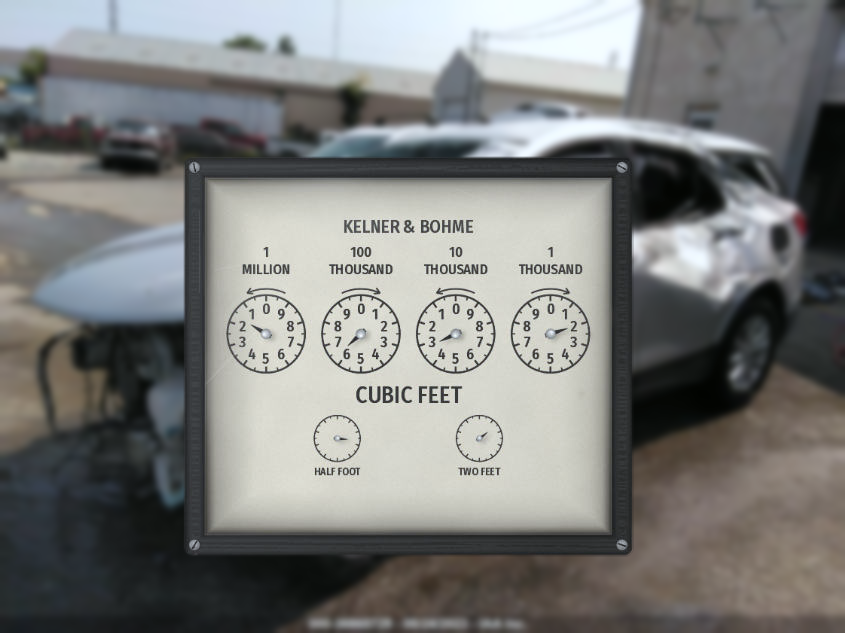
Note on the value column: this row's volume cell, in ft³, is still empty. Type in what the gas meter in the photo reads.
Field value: 163200 ft³
